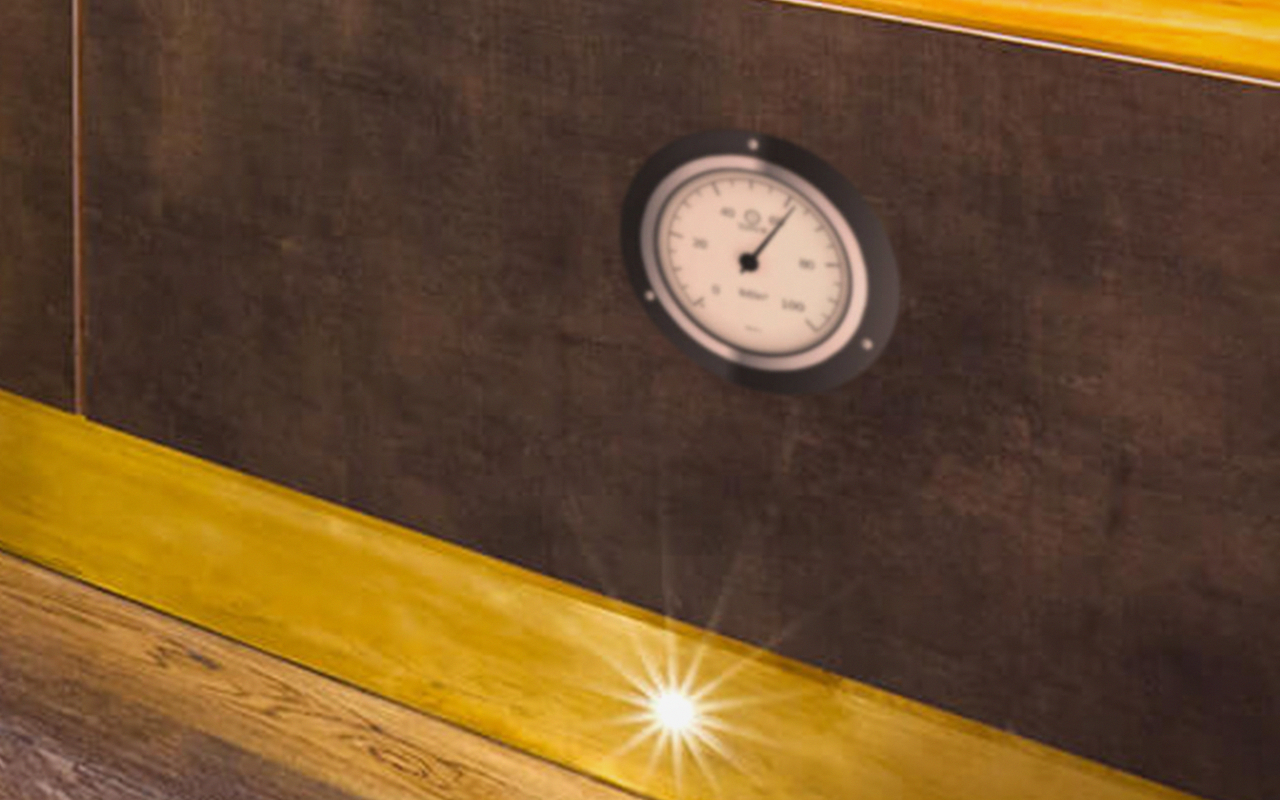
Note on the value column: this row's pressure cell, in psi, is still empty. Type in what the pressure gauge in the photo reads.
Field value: 62.5 psi
